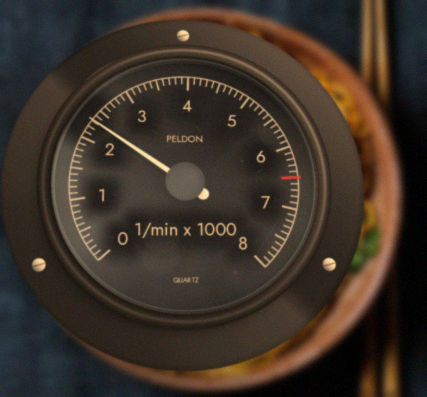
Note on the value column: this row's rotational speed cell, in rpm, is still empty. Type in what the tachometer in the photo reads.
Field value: 2300 rpm
